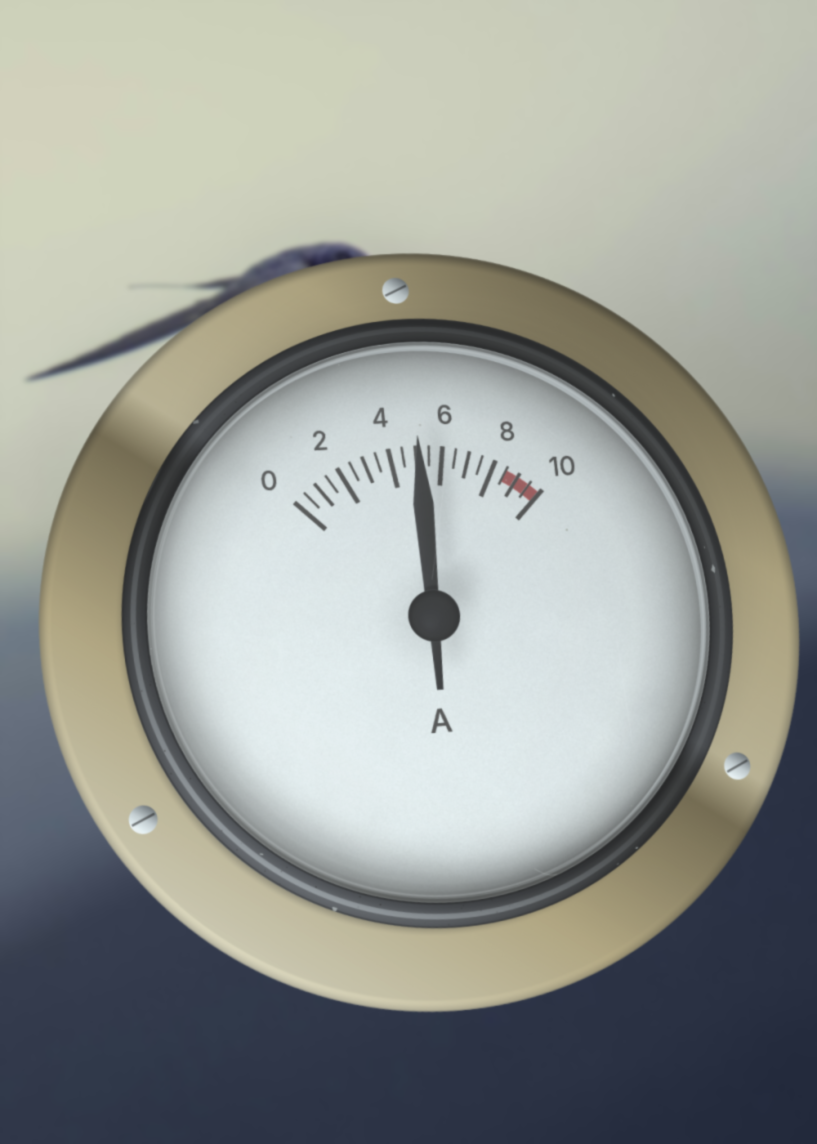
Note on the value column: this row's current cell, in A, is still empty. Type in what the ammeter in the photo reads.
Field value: 5 A
